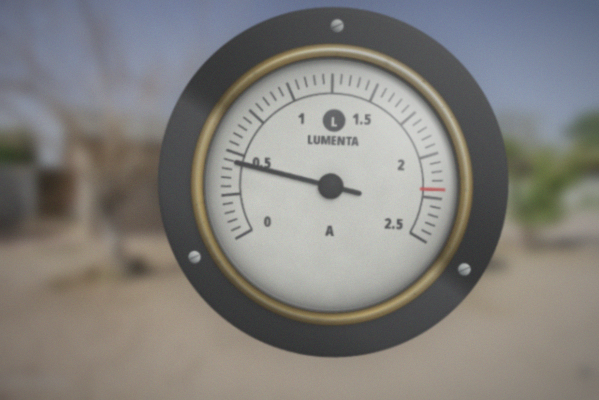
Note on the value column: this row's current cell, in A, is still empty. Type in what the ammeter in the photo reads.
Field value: 0.45 A
